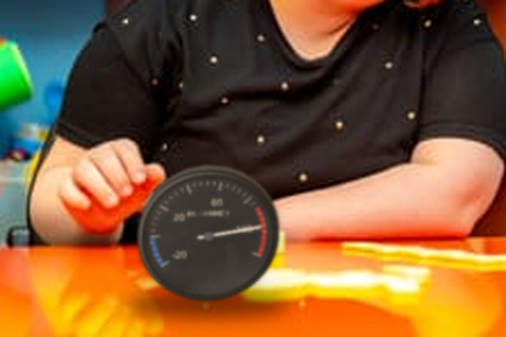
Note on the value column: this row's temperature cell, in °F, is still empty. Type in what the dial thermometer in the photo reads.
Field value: 100 °F
